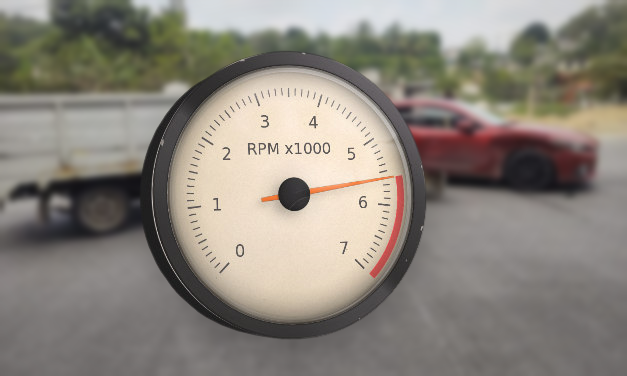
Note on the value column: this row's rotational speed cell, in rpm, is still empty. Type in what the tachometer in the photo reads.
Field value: 5600 rpm
